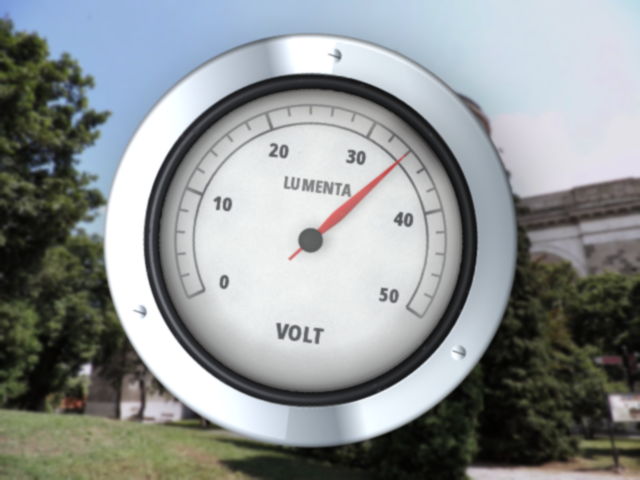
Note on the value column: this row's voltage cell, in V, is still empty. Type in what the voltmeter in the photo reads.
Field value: 34 V
